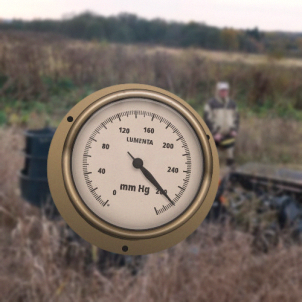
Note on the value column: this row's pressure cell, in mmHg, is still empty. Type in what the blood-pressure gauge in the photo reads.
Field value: 280 mmHg
